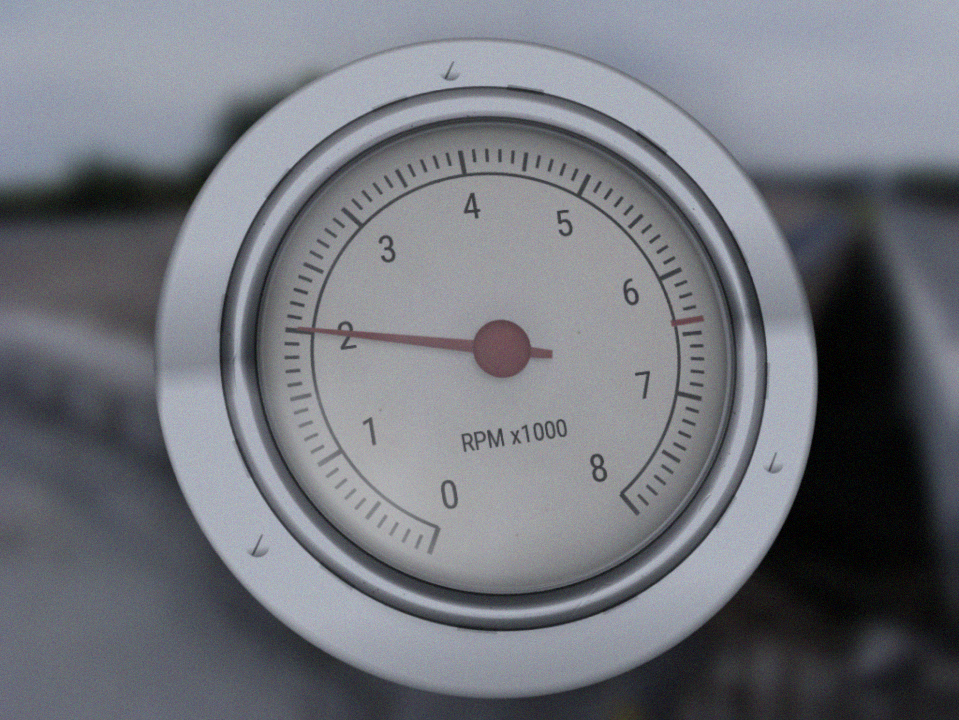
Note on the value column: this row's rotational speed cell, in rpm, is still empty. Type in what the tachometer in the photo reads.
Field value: 2000 rpm
